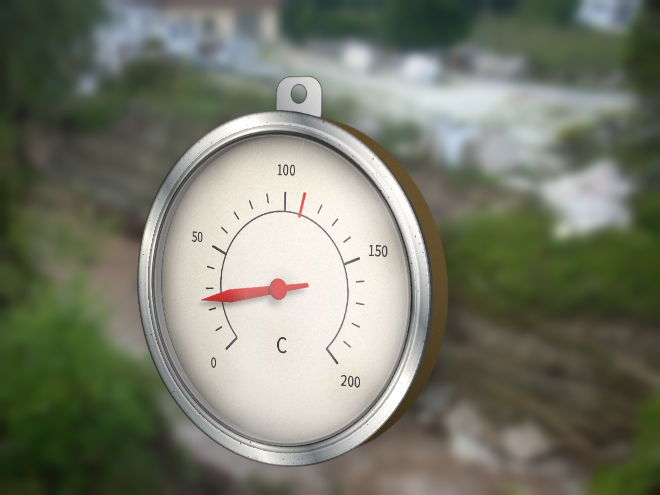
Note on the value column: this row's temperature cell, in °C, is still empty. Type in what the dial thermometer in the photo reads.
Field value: 25 °C
